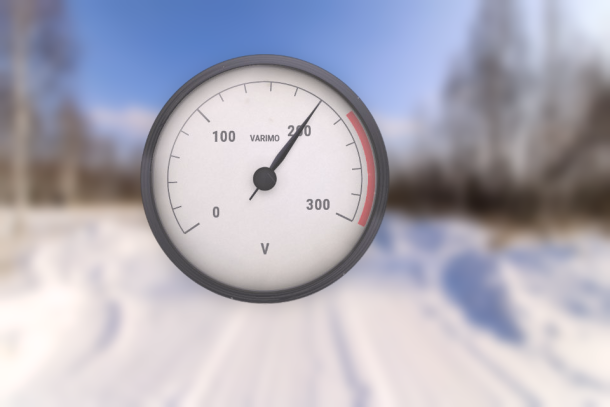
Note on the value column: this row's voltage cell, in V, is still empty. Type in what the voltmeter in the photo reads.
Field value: 200 V
